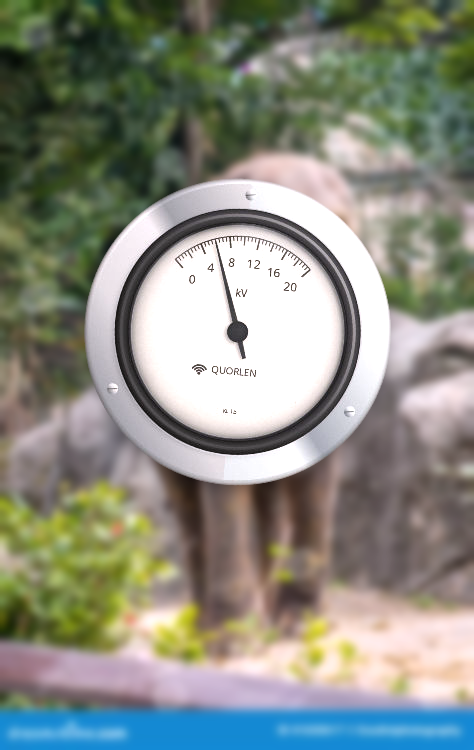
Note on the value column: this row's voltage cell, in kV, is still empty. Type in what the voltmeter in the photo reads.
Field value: 6 kV
